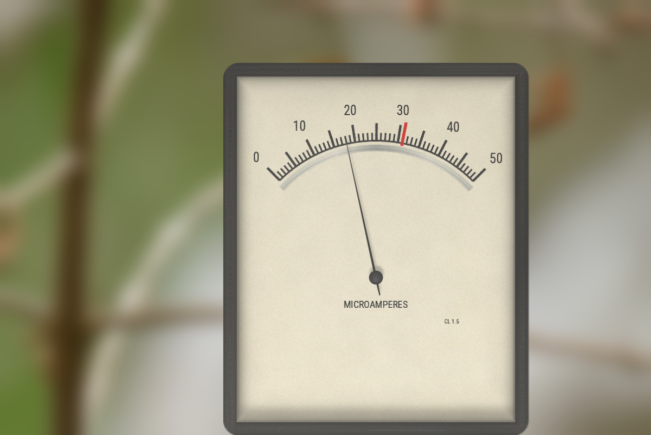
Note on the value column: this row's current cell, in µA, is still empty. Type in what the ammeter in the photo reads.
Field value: 18 µA
